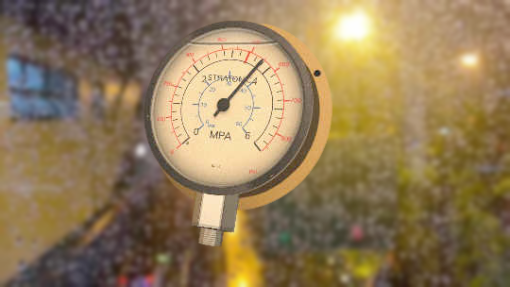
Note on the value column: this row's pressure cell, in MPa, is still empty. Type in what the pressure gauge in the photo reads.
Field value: 3.8 MPa
